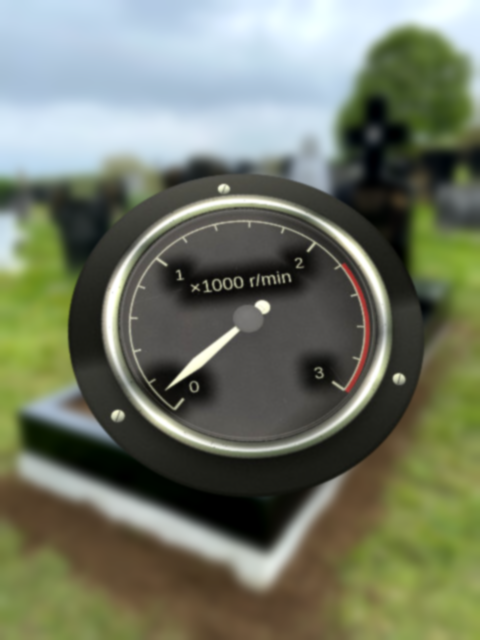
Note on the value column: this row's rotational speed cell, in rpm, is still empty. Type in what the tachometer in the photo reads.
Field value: 100 rpm
